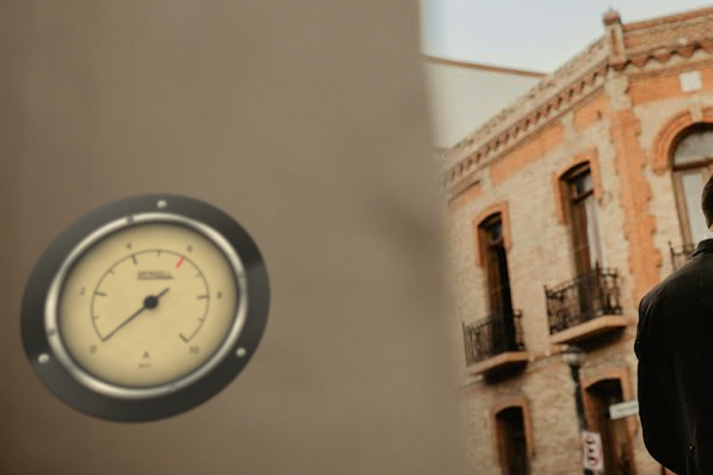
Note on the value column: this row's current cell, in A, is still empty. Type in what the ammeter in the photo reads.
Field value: 0 A
